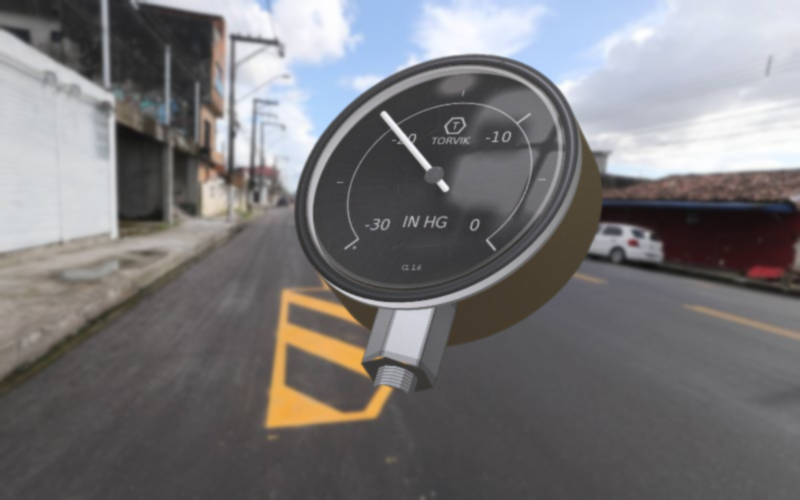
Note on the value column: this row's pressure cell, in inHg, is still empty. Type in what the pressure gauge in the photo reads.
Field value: -20 inHg
